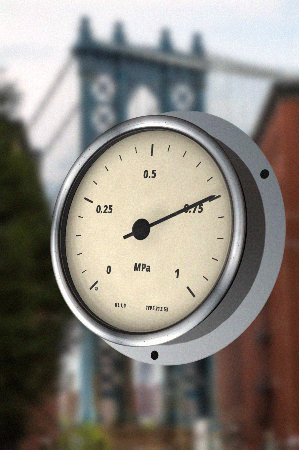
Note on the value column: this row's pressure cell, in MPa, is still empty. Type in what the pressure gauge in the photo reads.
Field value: 0.75 MPa
